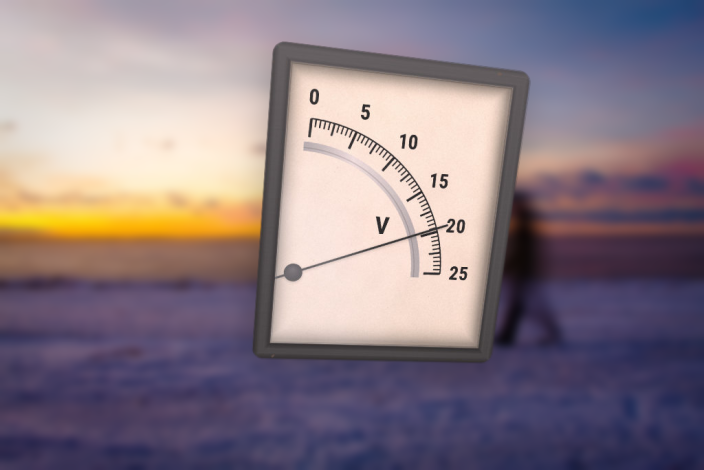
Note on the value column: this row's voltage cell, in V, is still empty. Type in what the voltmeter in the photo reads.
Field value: 19.5 V
